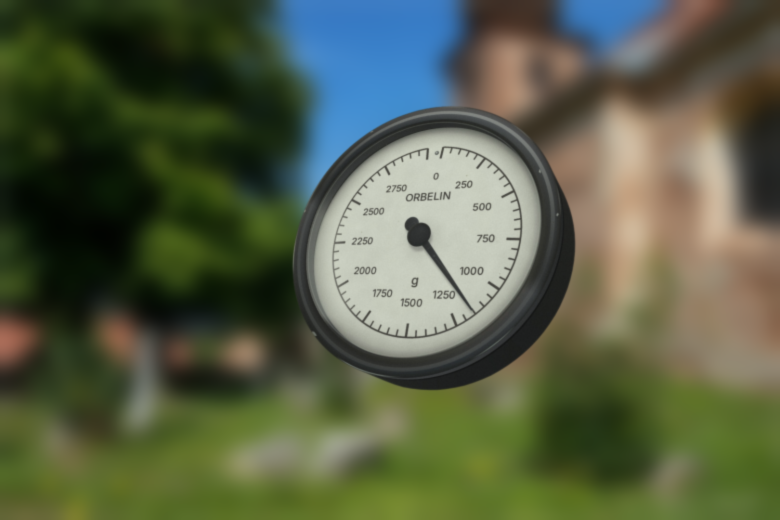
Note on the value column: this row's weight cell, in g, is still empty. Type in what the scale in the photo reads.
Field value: 1150 g
